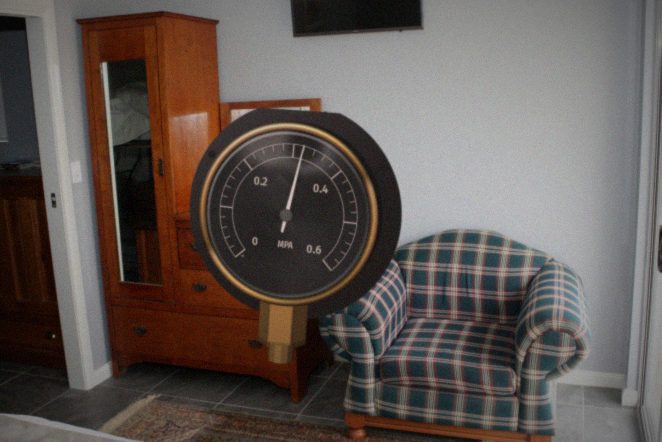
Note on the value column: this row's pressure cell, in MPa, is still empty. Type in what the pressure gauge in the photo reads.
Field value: 0.32 MPa
